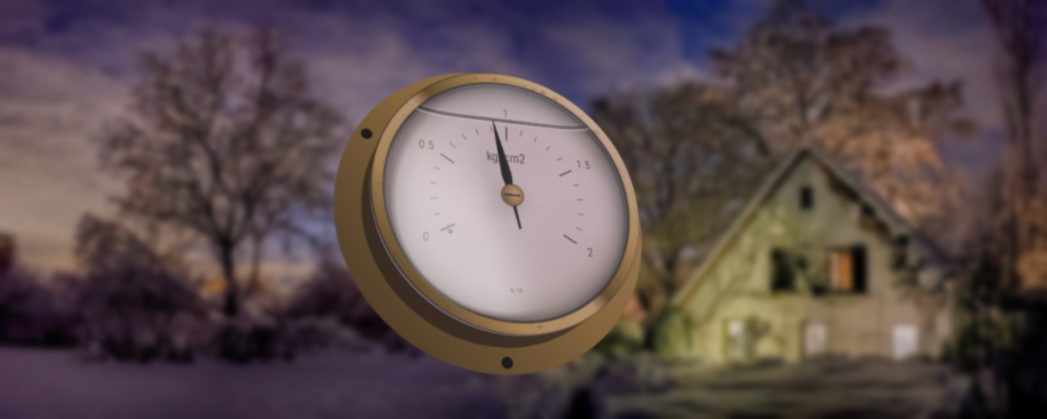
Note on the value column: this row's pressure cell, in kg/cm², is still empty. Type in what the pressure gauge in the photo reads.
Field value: 0.9 kg/cm²
